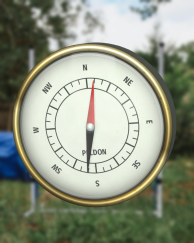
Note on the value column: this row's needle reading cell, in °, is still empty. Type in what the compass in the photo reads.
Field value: 10 °
